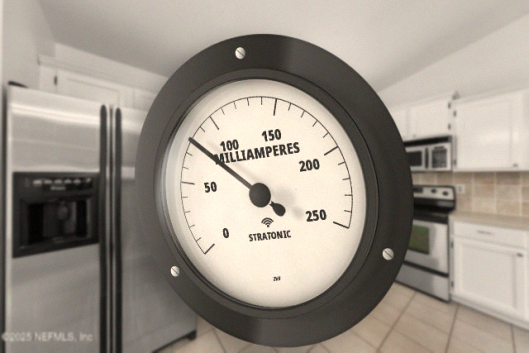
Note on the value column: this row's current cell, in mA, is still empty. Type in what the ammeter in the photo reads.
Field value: 80 mA
